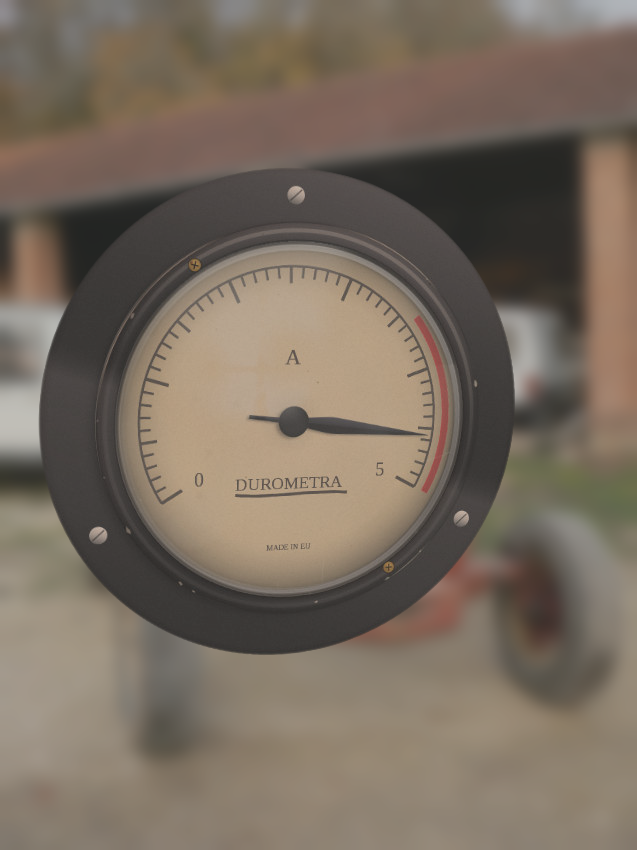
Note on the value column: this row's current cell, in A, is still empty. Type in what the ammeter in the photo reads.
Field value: 4.55 A
